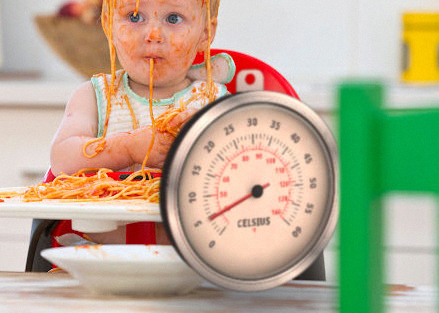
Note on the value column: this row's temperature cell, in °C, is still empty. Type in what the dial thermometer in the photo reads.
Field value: 5 °C
